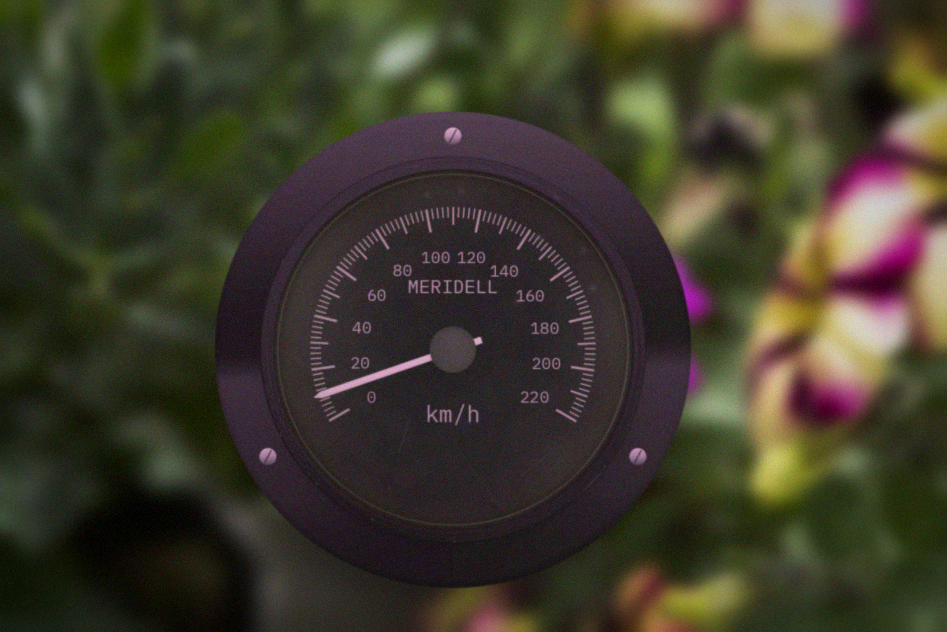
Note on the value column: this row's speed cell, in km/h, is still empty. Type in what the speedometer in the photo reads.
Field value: 10 km/h
